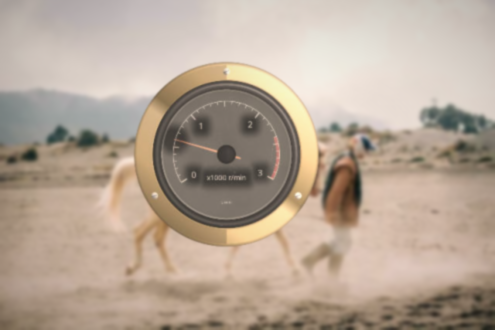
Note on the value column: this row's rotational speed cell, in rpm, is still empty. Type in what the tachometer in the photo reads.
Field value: 600 rpm
